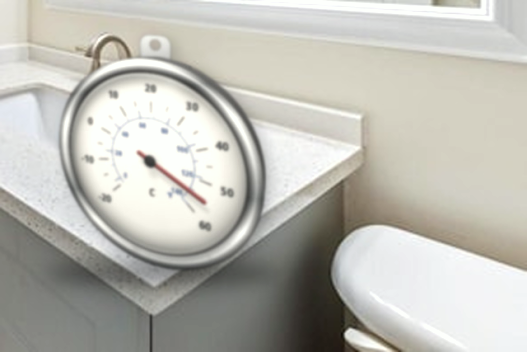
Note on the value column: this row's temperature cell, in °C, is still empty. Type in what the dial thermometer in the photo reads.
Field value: 55 °C
